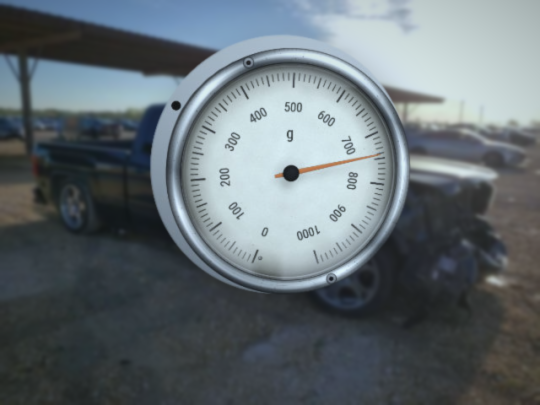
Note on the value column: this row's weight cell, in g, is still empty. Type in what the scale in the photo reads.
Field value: 740 g
